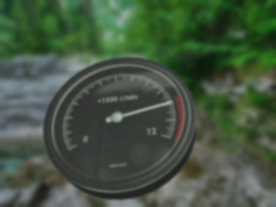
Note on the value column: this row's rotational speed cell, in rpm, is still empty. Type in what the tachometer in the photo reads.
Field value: 10000 rpm
